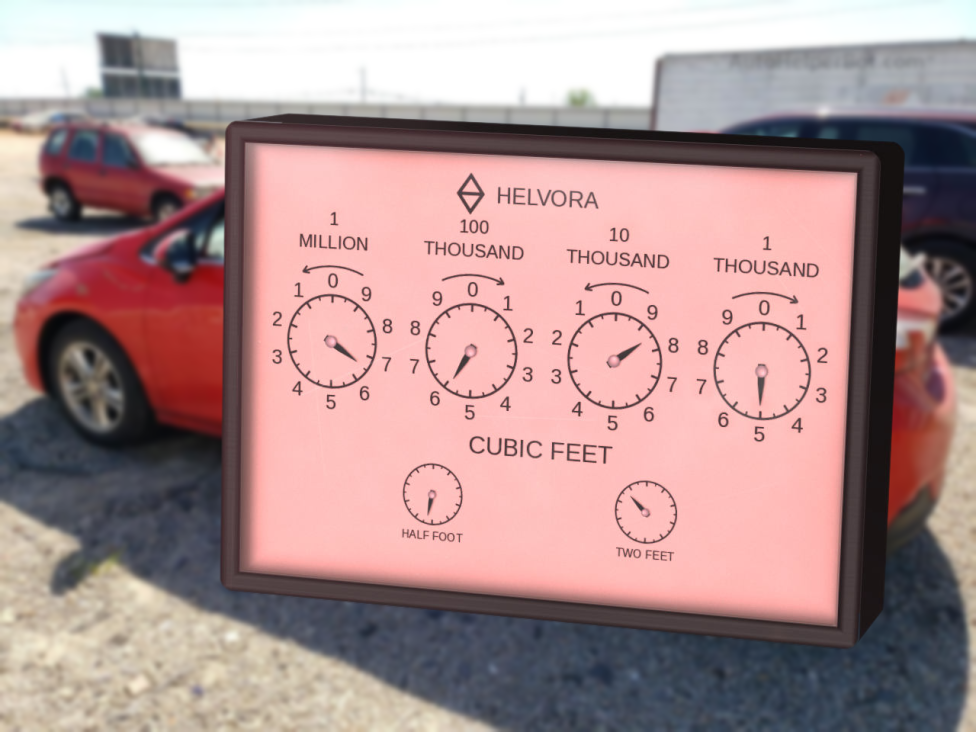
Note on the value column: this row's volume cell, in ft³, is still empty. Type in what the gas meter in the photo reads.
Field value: 658500 ft³
